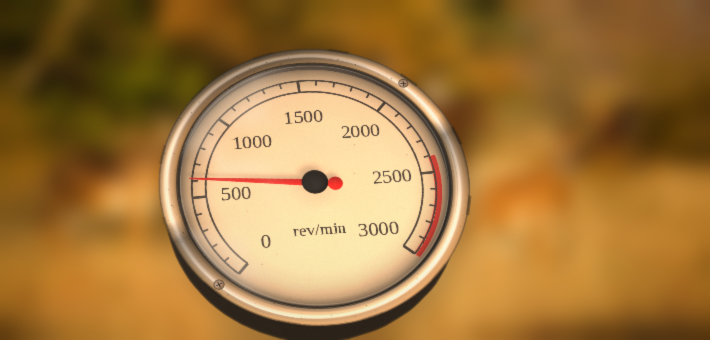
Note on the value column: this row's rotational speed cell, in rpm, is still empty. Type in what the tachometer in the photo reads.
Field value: 600 rpm
